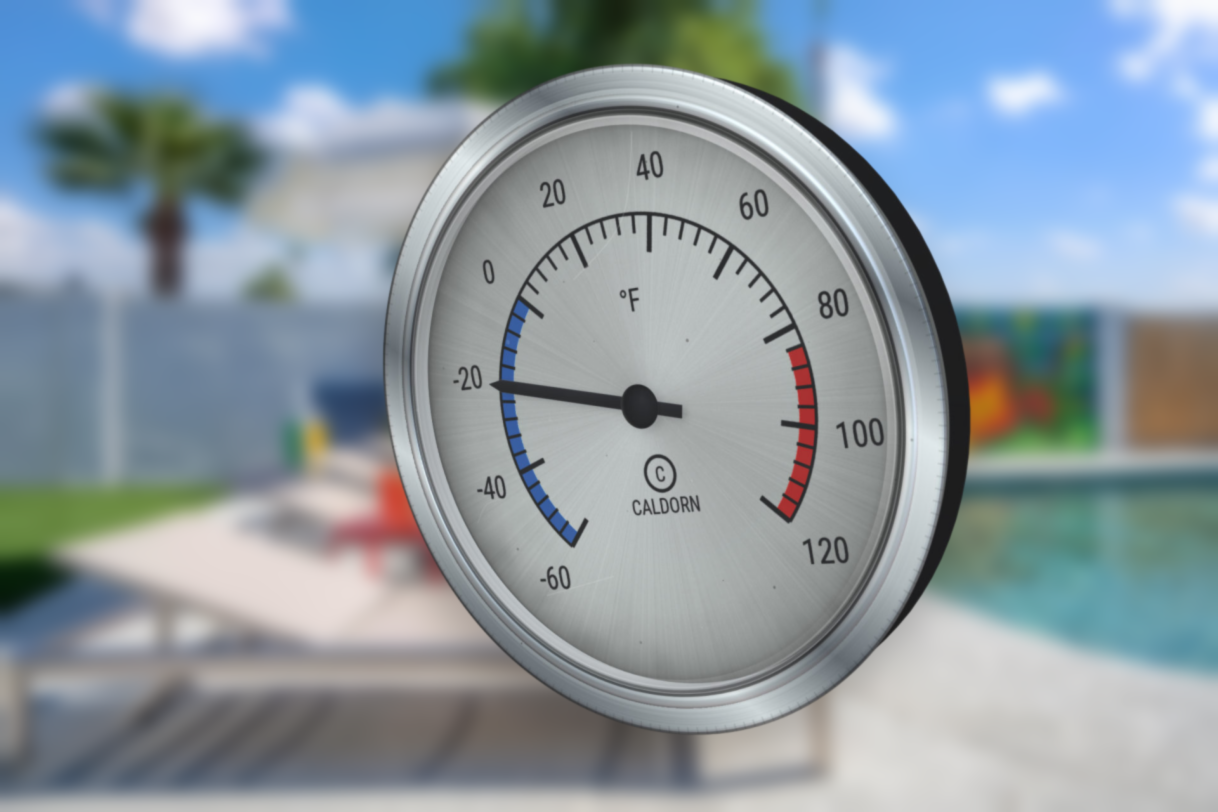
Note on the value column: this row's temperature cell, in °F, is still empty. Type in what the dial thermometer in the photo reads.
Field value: -20 °F
